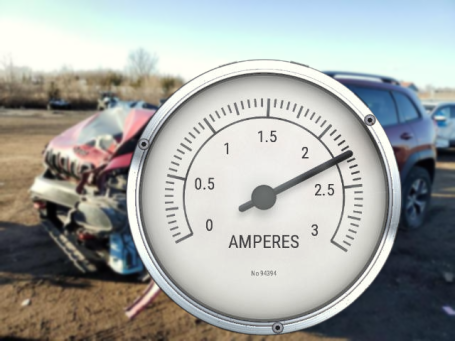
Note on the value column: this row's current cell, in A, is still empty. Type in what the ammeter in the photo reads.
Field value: 2.25 A
